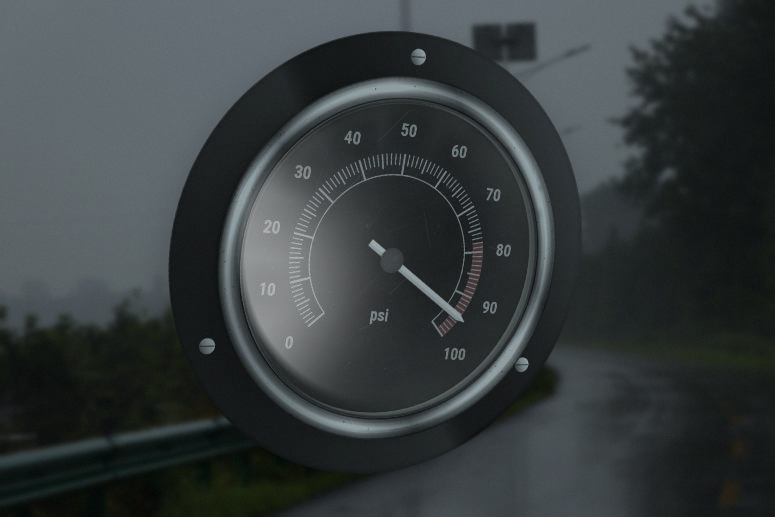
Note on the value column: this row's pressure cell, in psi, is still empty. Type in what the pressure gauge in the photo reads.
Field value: 95 psi
